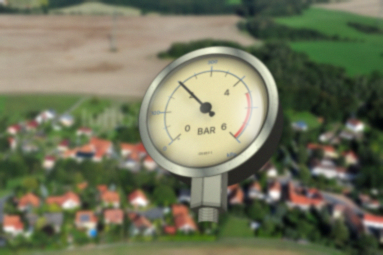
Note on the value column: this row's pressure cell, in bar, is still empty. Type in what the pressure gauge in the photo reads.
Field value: 2 bar
